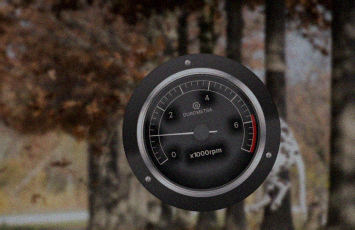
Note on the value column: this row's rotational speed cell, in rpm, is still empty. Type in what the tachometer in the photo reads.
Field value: 1000 rpm
